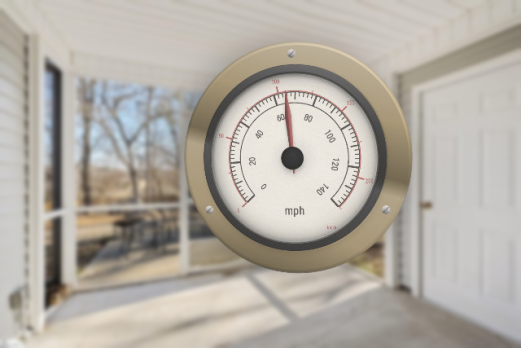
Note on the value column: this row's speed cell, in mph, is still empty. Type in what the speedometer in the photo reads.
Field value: 66 mph
